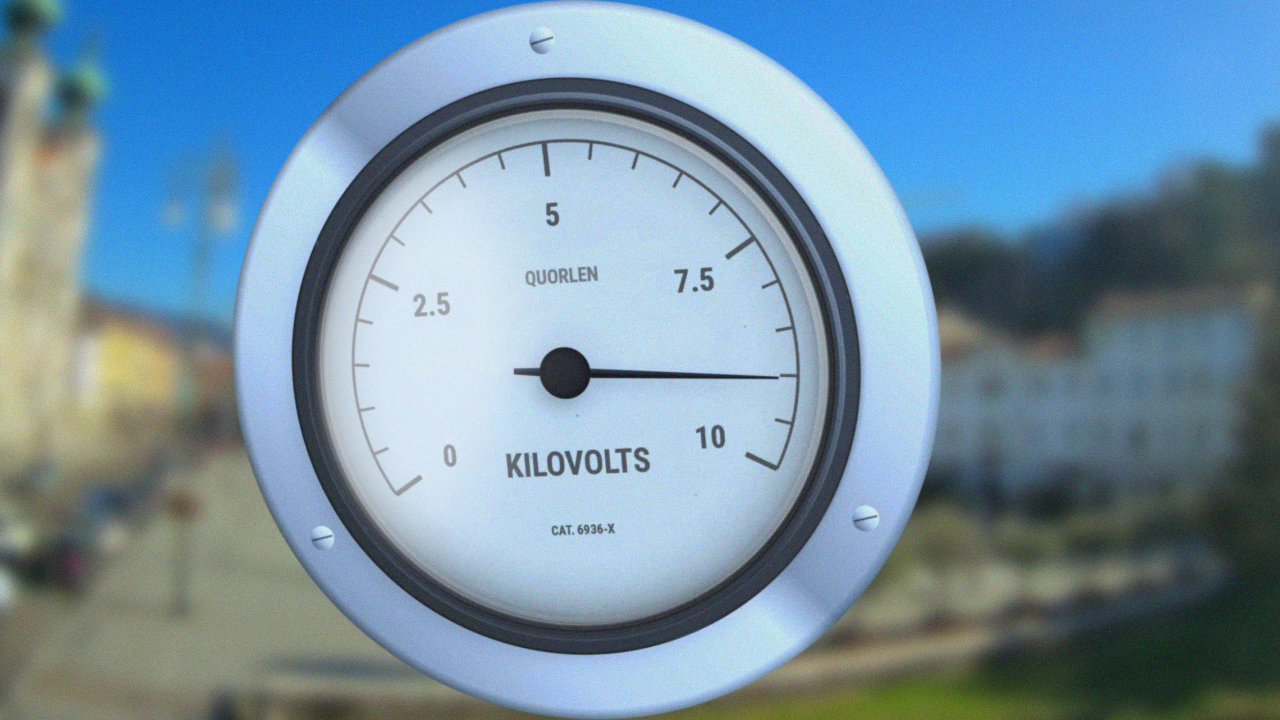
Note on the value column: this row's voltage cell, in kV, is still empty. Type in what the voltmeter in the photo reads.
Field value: 9 kV
